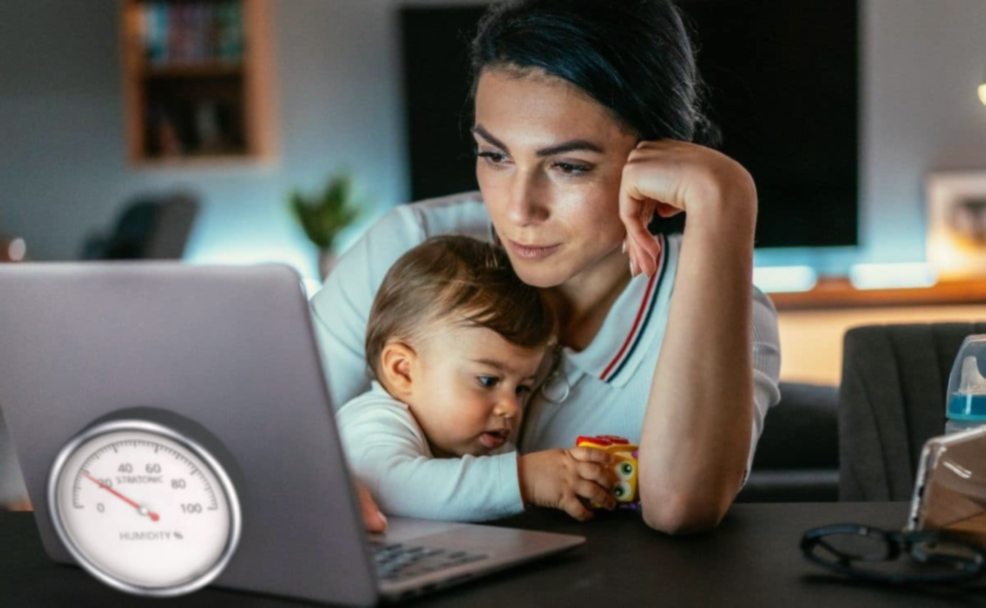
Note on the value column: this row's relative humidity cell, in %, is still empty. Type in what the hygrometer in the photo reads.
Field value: 20 %
